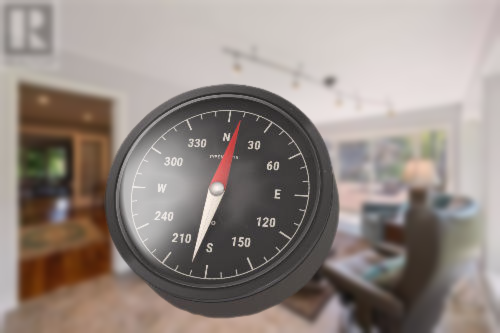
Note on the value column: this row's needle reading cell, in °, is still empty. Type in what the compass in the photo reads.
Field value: 10 °
